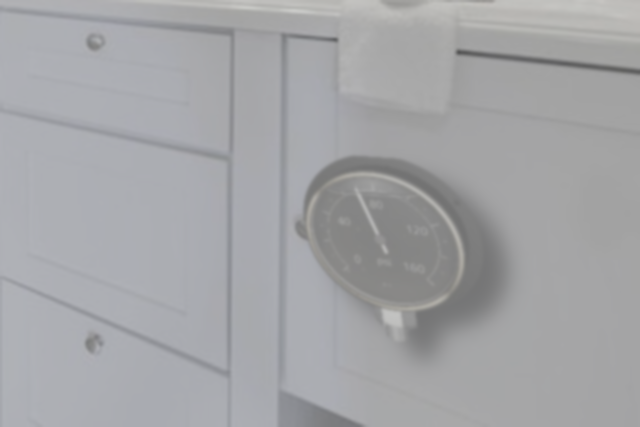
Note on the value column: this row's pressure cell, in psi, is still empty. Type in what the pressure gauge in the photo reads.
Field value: 70 psi
